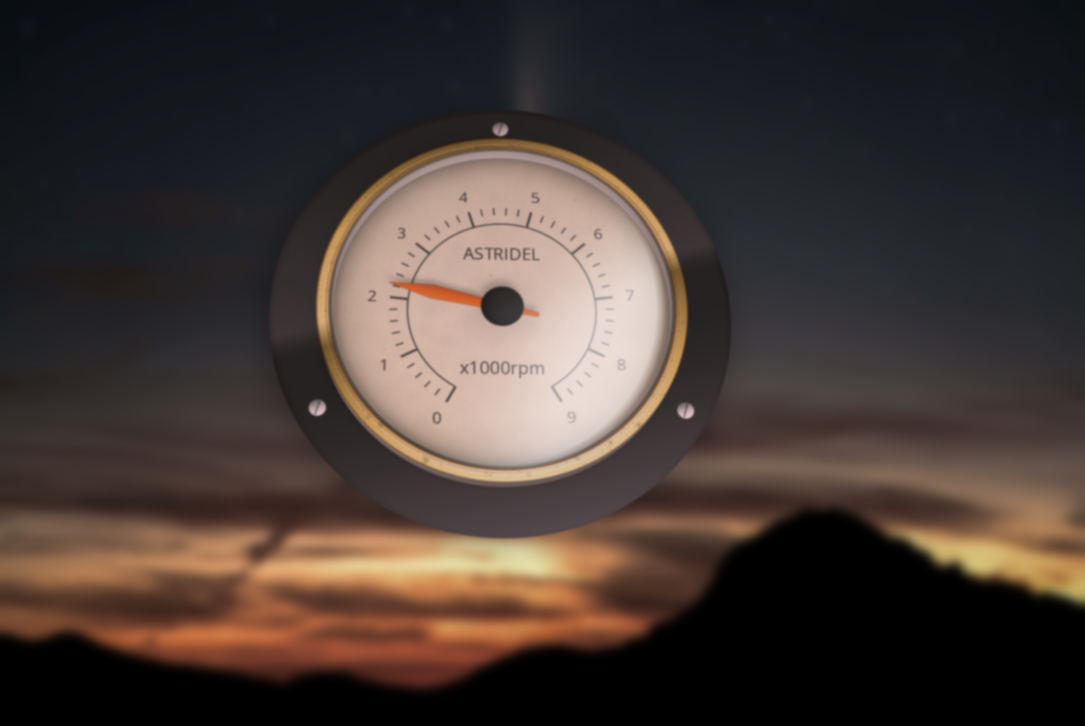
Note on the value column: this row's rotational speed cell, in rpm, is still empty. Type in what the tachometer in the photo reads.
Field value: 2200 rpm
